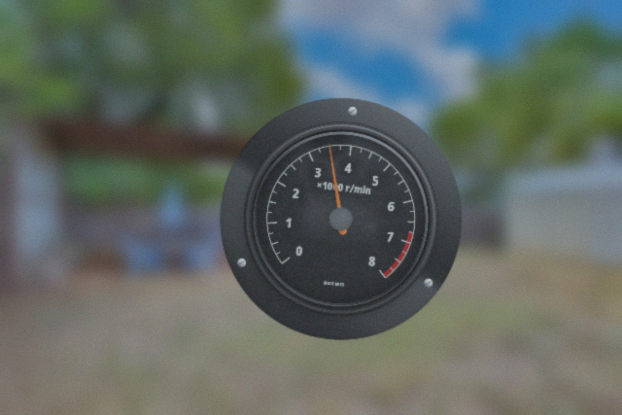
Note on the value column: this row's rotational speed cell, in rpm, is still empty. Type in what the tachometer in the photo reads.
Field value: 3500 rpm
